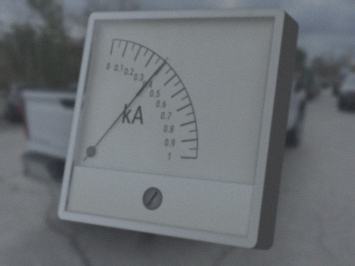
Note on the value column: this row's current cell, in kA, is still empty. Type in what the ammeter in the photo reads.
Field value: 0.4 kA
